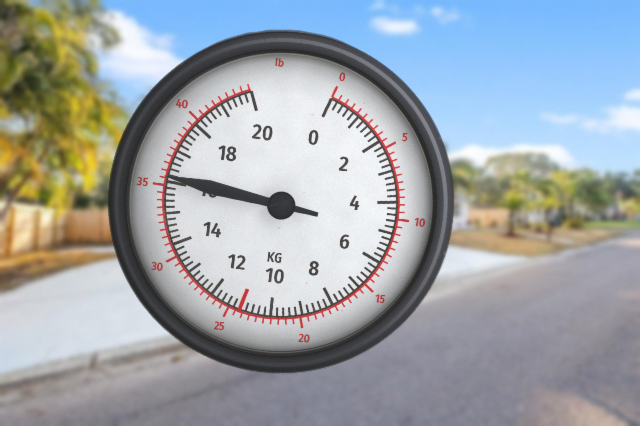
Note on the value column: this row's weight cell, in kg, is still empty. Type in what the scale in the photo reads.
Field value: 16.2 kg
